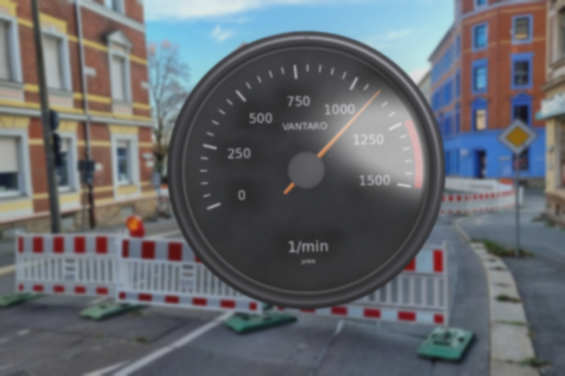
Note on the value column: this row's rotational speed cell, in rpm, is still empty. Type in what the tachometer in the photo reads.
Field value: 1100 rpm
